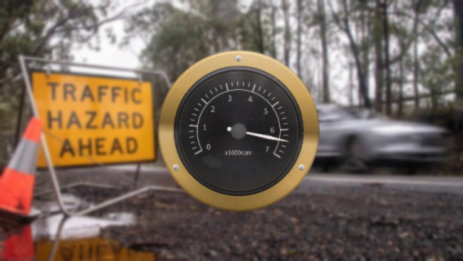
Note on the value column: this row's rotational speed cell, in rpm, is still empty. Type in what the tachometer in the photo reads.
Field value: 6400 rpm
